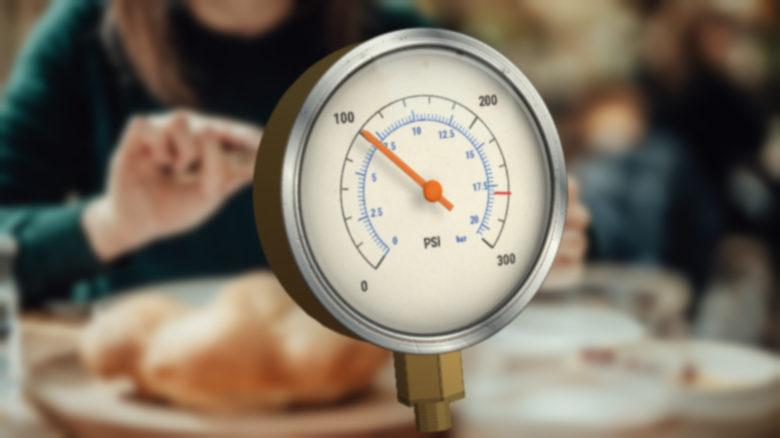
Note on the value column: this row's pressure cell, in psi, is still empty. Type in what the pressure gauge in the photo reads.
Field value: 100 psi
